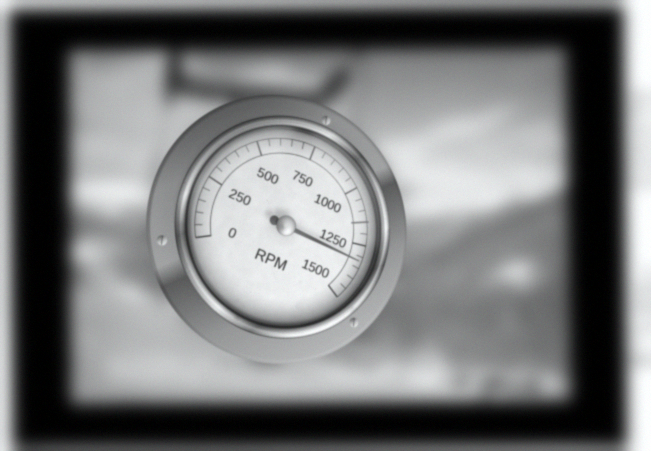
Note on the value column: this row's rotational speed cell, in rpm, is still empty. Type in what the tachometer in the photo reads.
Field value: 1325 rpm
